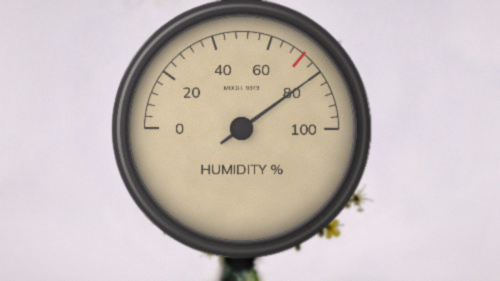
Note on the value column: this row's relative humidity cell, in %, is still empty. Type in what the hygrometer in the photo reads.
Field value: 80 %
